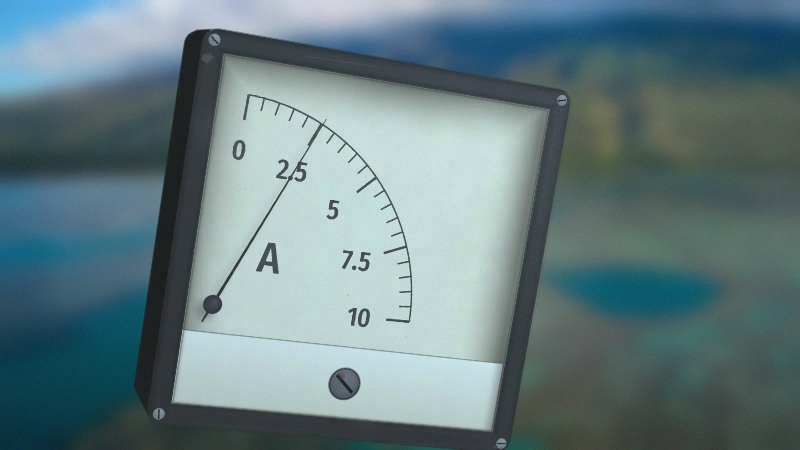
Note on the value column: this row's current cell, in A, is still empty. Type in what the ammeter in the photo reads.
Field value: 2.5 A
